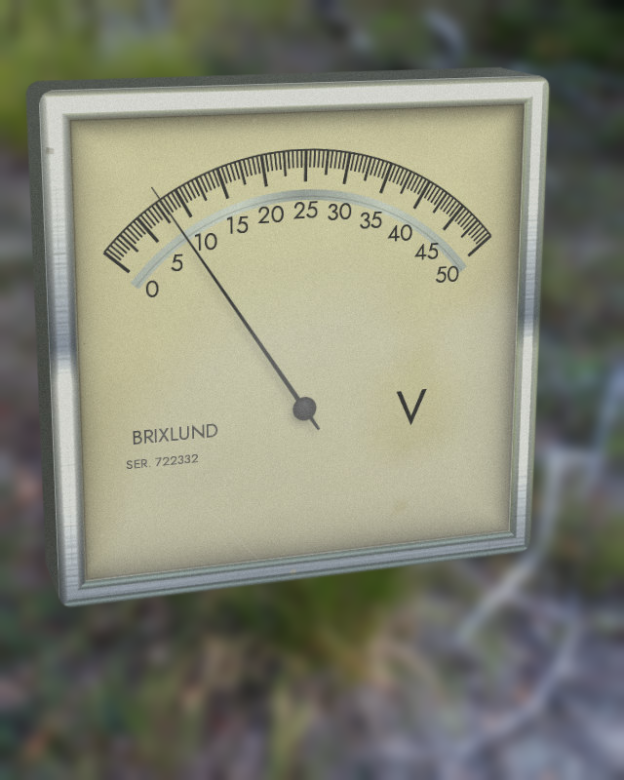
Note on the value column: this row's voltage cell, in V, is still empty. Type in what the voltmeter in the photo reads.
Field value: 8 V
